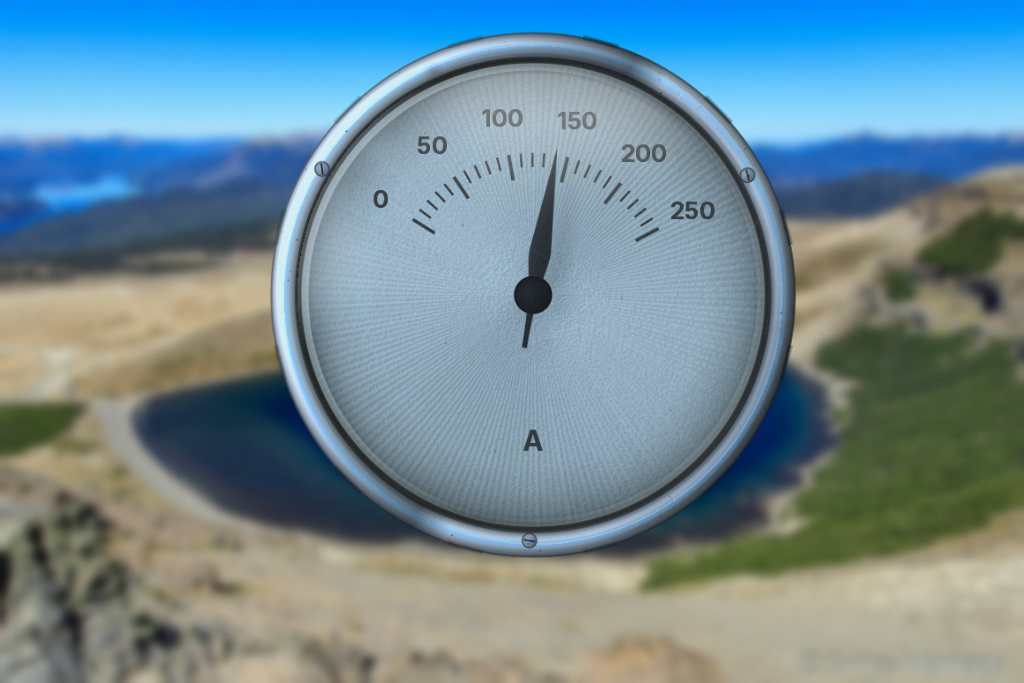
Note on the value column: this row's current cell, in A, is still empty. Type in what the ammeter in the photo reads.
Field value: 140 A
